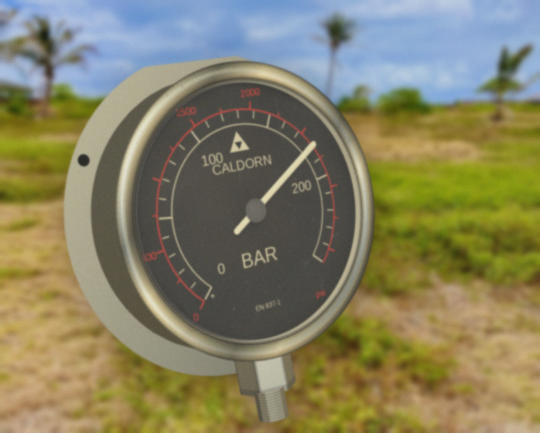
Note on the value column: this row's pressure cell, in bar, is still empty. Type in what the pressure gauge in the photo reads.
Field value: 180 bar
